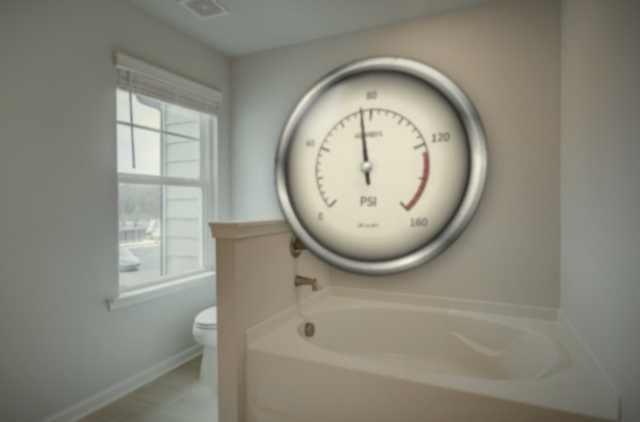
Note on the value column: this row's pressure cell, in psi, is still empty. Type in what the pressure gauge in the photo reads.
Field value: 75 psi
